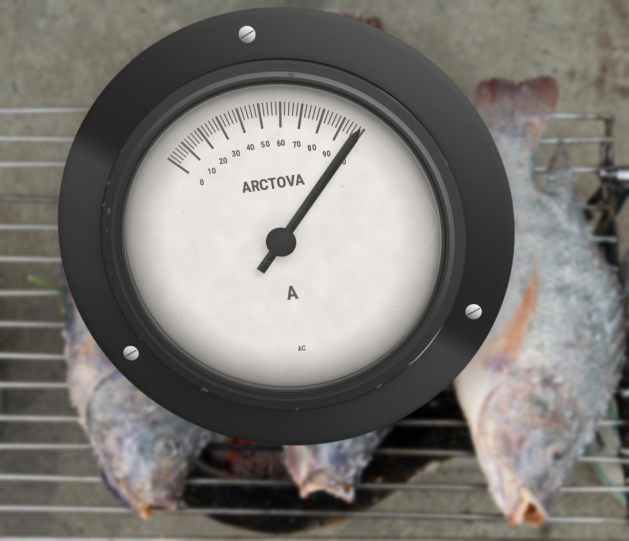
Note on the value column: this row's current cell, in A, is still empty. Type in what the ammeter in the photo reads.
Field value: 98 A
